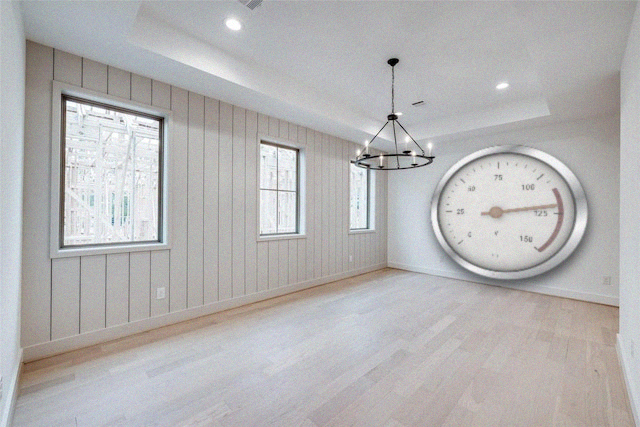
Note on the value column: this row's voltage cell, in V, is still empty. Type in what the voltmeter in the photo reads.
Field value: 120 V
